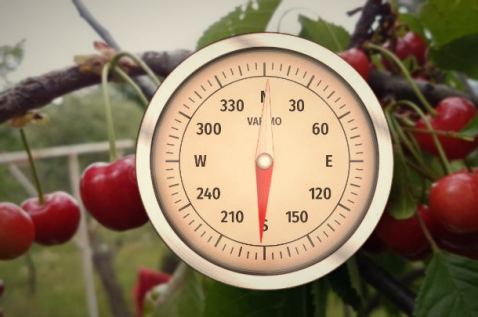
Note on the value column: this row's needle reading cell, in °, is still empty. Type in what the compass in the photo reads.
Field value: 182.5 °
